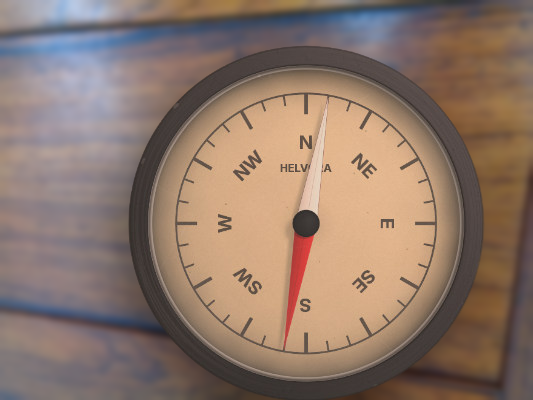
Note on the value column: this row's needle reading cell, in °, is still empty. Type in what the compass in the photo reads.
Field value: 190 °
